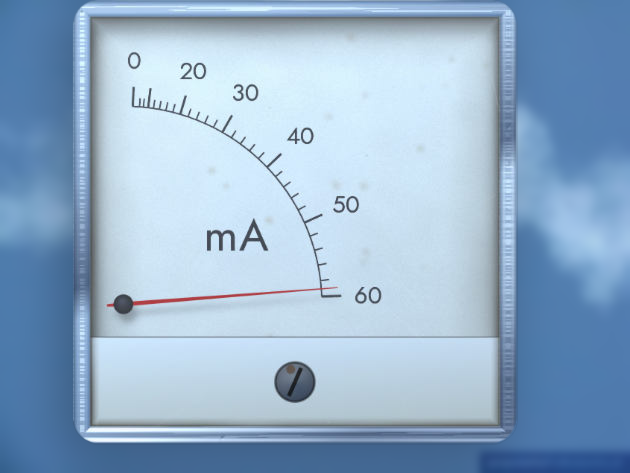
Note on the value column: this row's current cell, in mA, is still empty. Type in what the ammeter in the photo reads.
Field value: 59 mA
